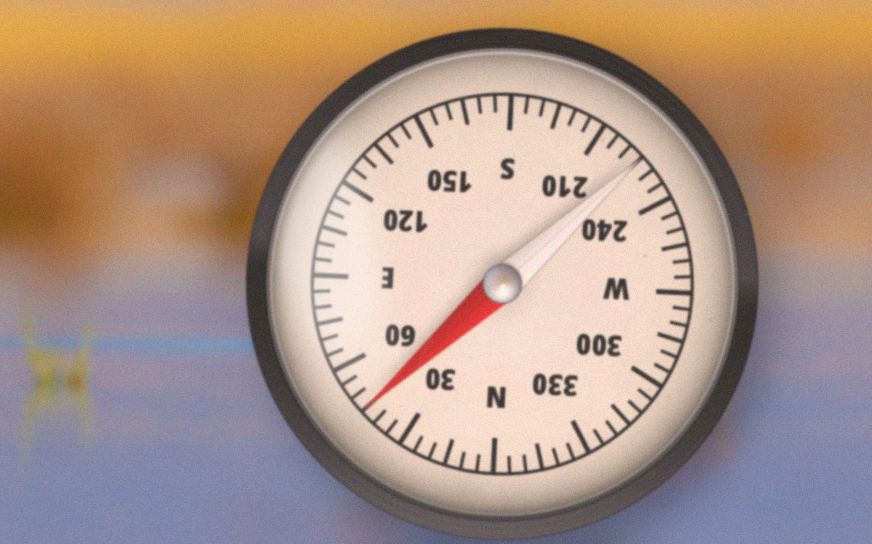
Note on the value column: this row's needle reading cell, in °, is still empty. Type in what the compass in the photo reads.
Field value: 45 °
